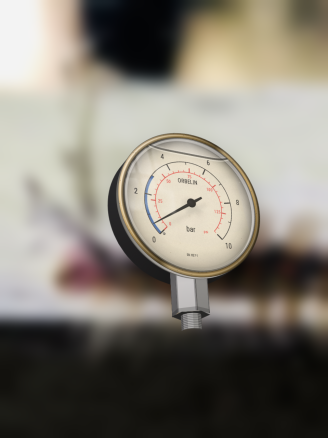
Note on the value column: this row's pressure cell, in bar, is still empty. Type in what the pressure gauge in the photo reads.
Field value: 0.5 bar
